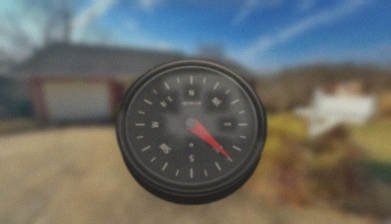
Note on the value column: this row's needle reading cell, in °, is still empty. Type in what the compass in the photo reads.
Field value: 135 °
